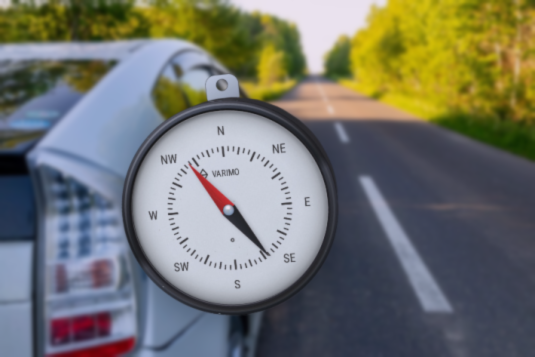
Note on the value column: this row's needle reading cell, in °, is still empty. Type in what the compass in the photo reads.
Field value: 325 °
